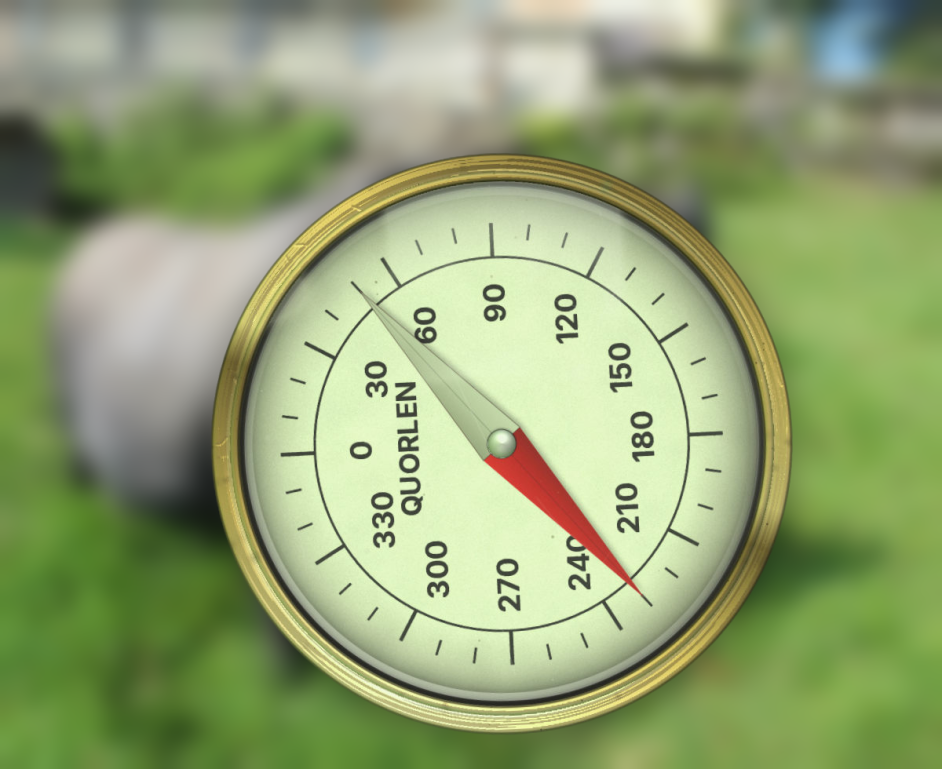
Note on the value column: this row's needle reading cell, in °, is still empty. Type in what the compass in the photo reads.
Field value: 230 °
